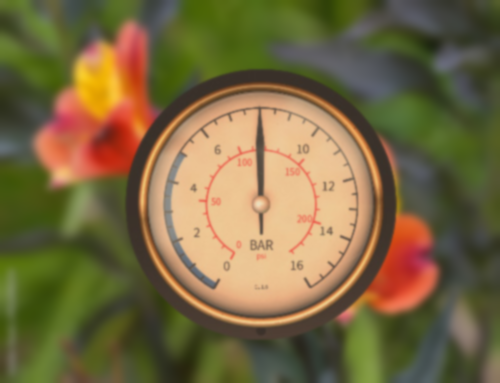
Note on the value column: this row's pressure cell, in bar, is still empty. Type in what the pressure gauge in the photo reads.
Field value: 8 bar
